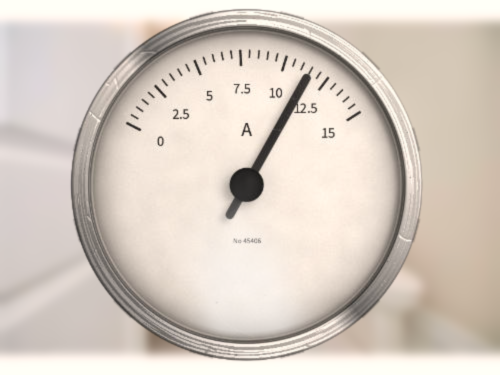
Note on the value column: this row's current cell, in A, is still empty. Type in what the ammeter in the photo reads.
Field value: 11.5 A
